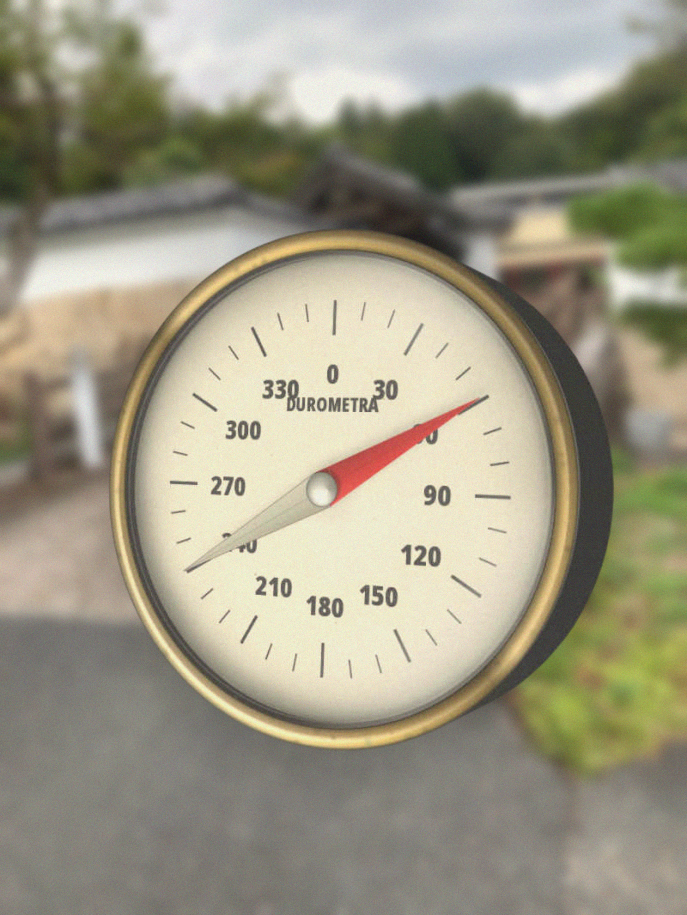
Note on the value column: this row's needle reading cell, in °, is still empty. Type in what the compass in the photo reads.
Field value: 60 °
